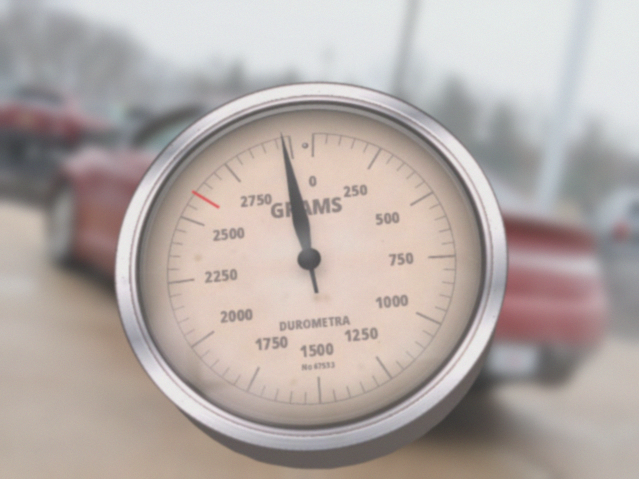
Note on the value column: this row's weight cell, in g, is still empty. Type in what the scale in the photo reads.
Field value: 2975 g
